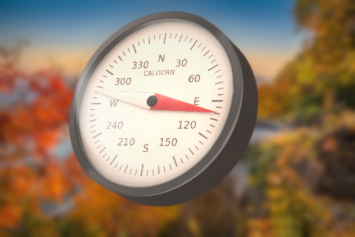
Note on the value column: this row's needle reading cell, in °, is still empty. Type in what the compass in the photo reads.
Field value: 100 °
